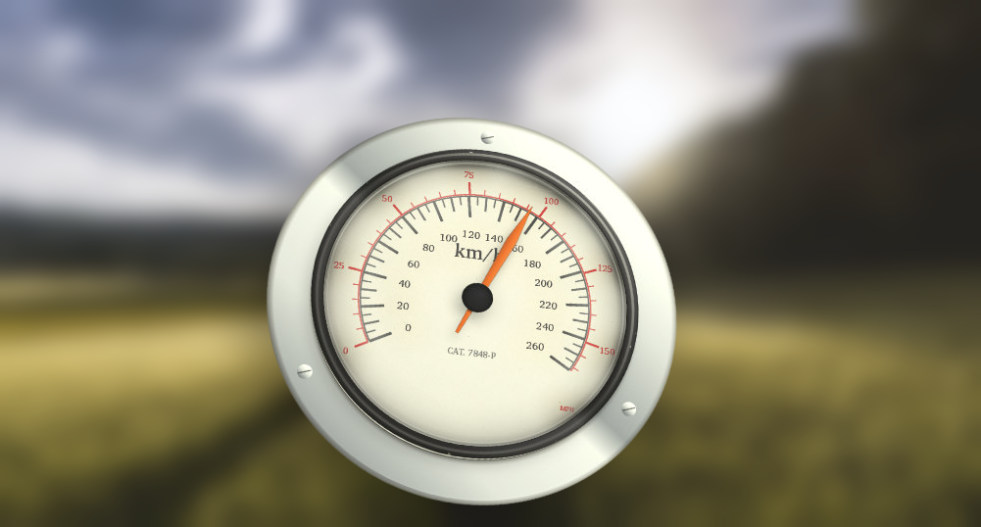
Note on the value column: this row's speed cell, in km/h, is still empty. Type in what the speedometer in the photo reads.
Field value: 155 km/h
